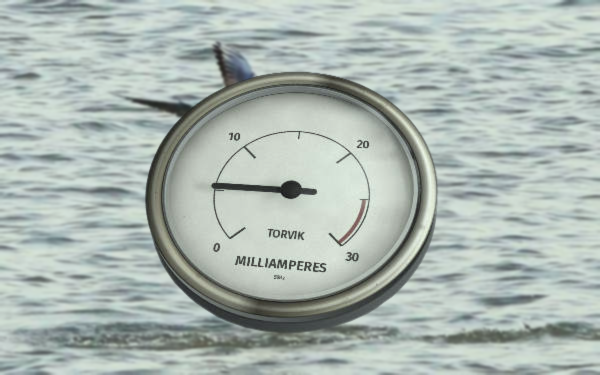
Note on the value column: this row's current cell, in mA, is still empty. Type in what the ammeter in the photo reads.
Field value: 5 mA
